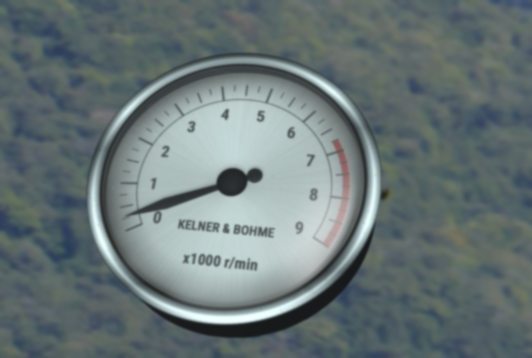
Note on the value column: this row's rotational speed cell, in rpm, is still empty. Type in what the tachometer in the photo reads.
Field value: 250 rpm
